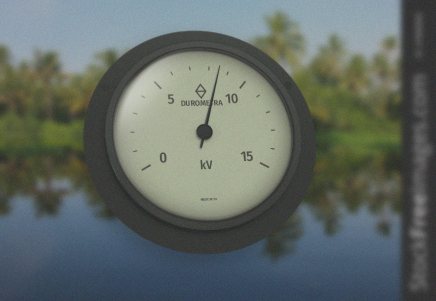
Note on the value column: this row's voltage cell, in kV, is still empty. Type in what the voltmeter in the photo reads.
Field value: 8.5 kV
